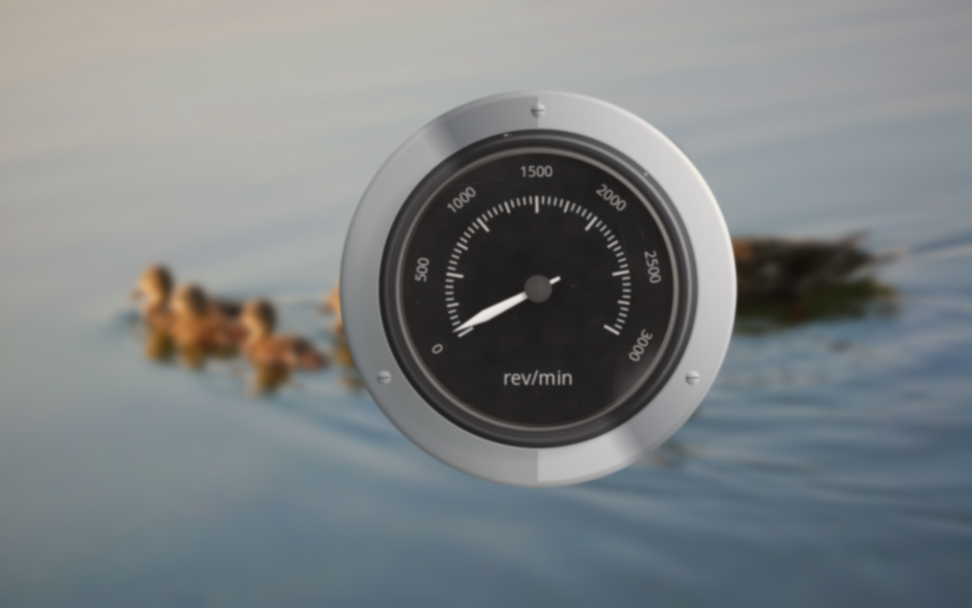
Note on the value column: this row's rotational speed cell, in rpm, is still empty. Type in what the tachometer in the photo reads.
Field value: 50 rpm
